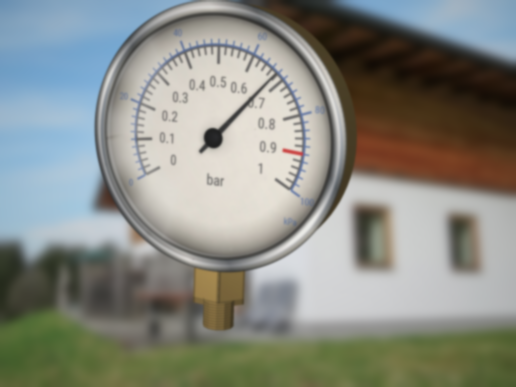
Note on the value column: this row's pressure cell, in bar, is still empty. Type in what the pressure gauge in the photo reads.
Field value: 0.68 bar
